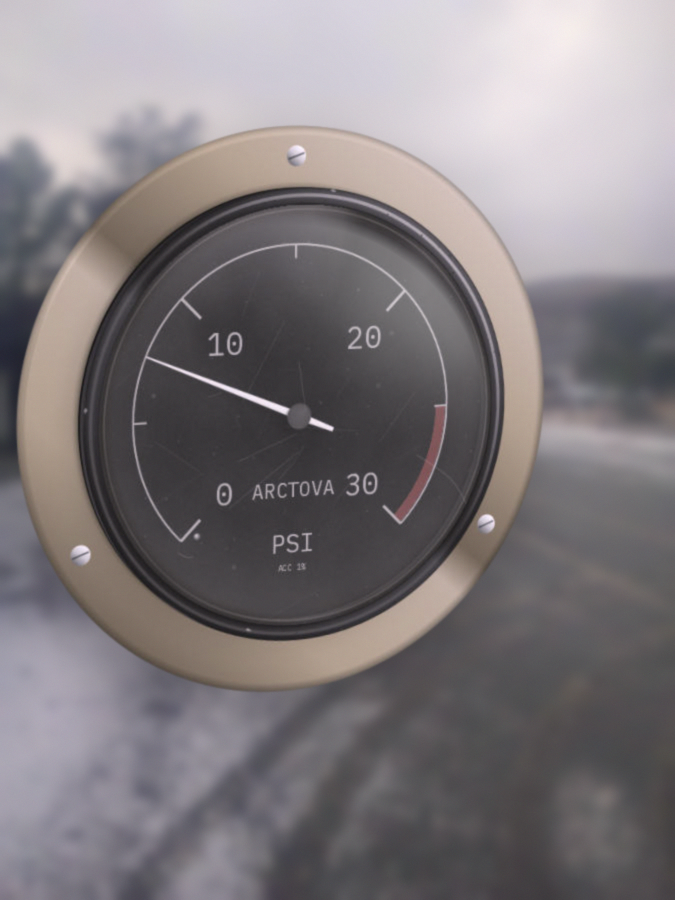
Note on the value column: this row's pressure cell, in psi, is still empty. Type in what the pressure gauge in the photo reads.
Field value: 7.5 psi
